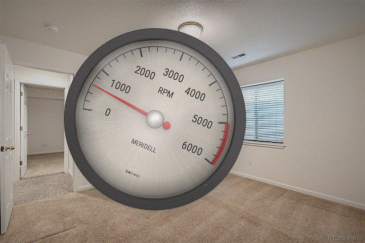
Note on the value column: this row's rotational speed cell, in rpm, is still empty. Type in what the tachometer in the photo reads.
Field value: 600 rpm
